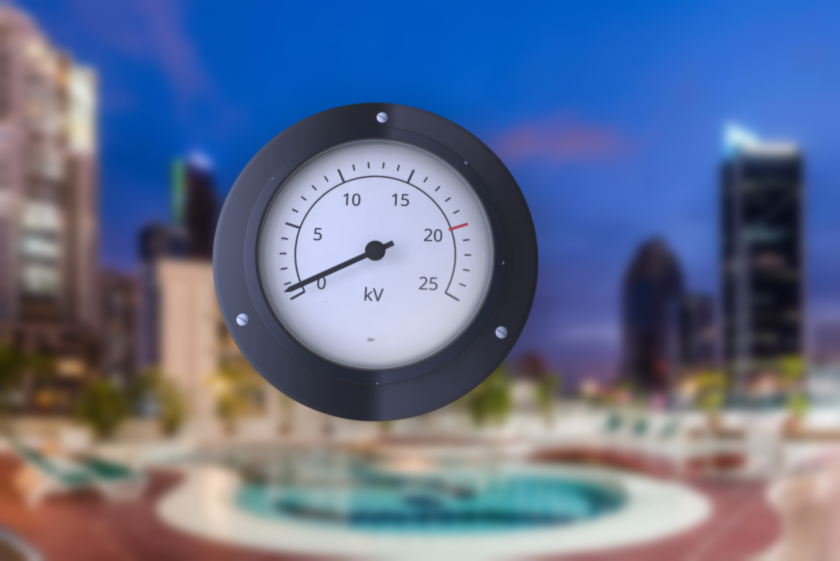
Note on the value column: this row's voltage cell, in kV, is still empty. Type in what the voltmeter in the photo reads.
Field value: 0.5 kV
